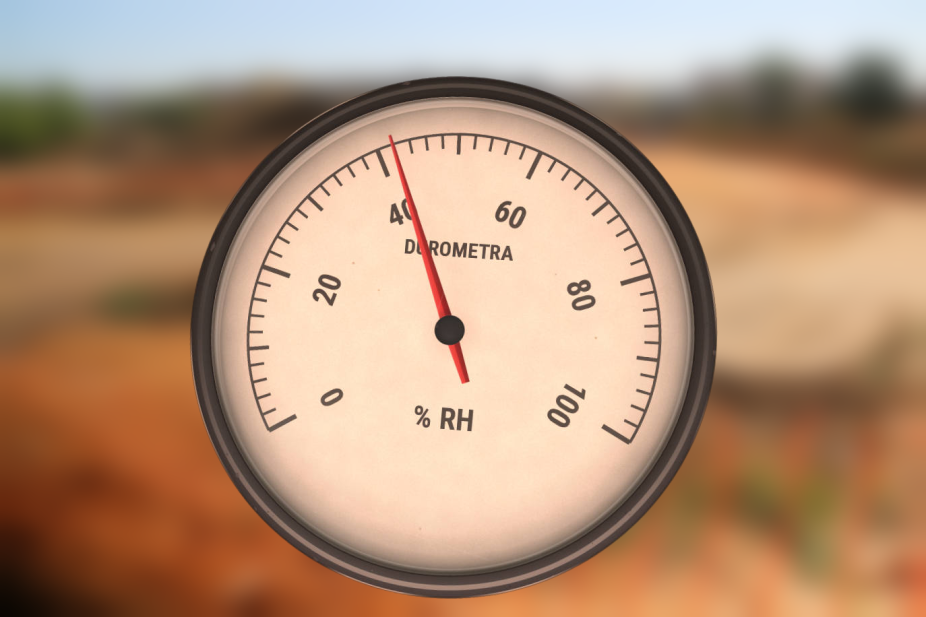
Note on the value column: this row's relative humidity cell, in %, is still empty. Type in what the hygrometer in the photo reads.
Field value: 42 %
